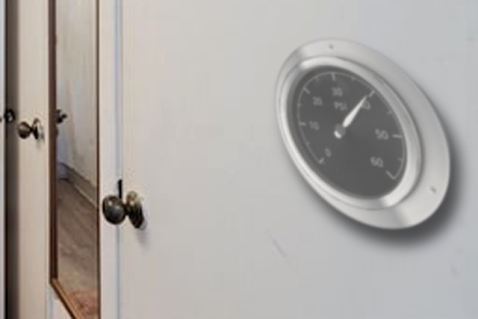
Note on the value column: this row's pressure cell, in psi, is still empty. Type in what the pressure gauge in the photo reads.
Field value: 40 psi
